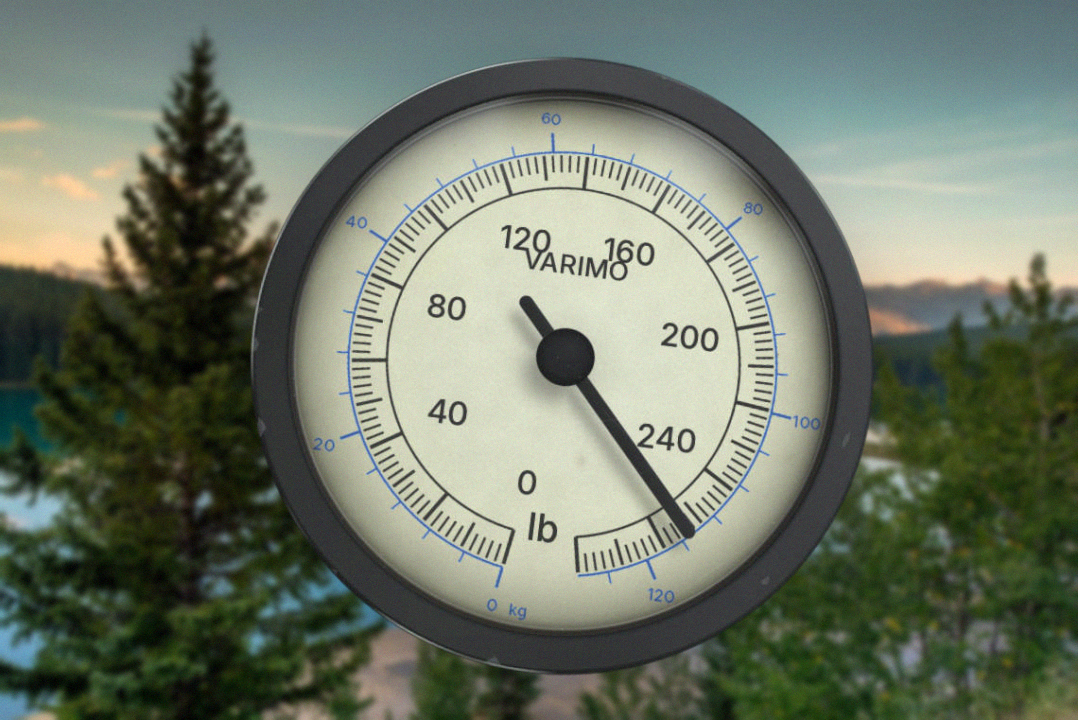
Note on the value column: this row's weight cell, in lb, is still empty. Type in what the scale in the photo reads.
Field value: 254 lb
